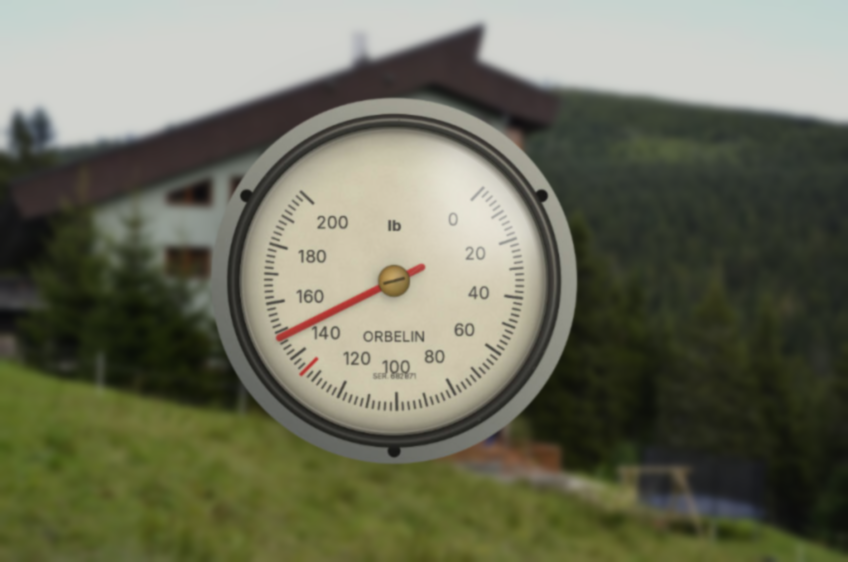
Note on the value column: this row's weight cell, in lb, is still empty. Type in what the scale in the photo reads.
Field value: 148 lb
